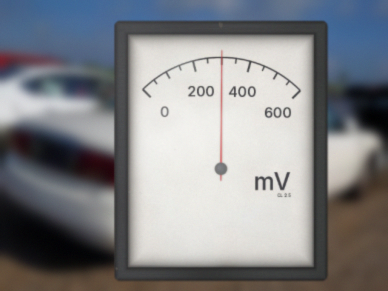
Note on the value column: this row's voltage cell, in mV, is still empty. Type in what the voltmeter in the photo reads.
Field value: 300 mV
